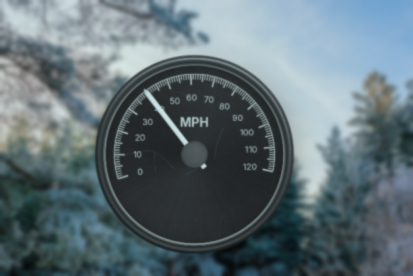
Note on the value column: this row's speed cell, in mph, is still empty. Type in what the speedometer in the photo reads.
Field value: 40 mph
